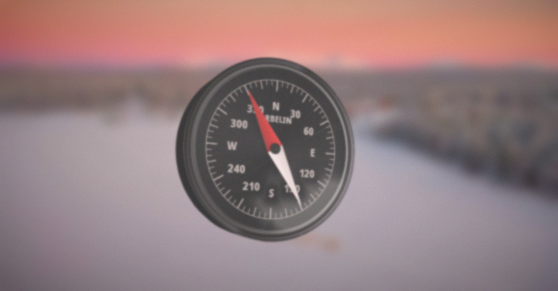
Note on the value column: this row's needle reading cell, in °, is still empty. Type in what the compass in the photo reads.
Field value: 330 °
